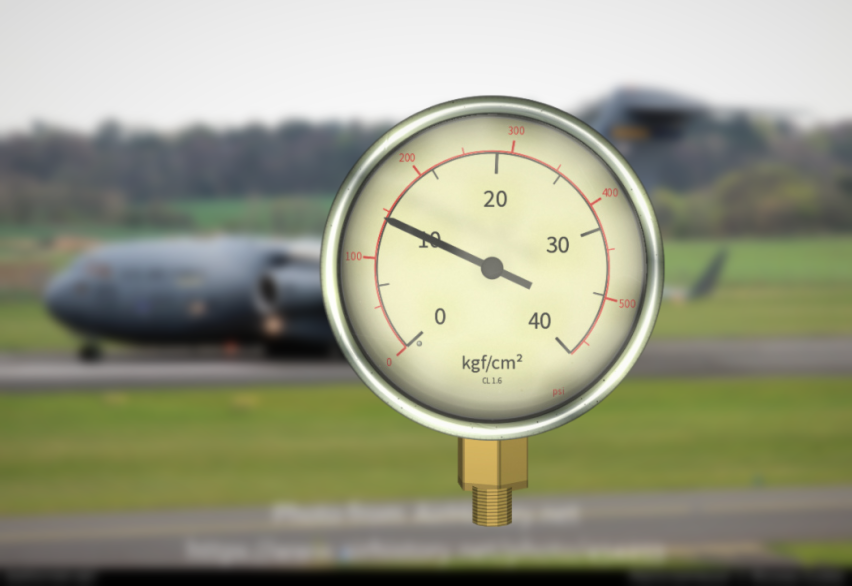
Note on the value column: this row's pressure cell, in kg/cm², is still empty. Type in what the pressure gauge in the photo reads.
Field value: 10 kg/cm²
